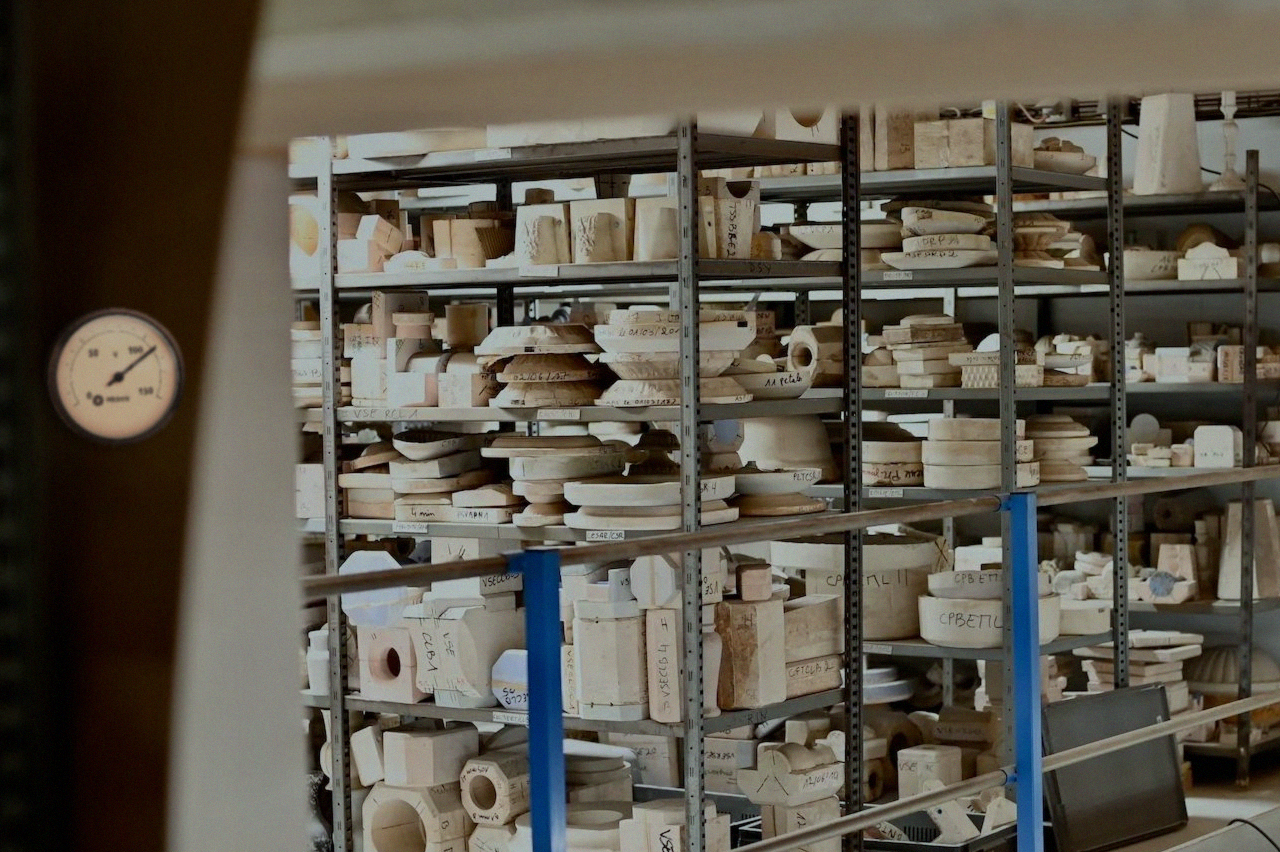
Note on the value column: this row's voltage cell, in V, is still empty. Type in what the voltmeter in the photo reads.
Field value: 110 V
